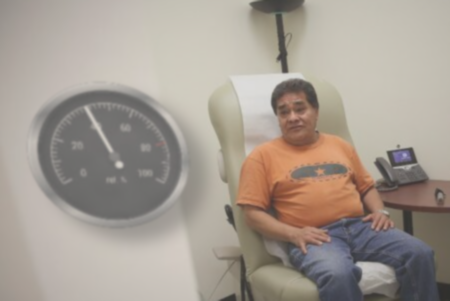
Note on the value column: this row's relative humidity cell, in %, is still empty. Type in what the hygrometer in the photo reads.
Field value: 40 %
